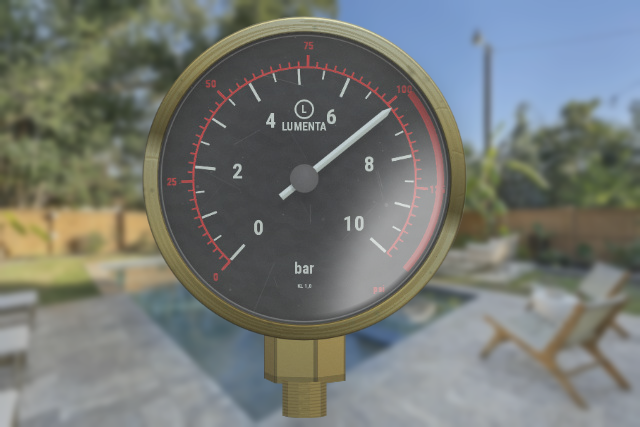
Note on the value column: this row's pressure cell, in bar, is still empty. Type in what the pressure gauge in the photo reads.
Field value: 7 bar
